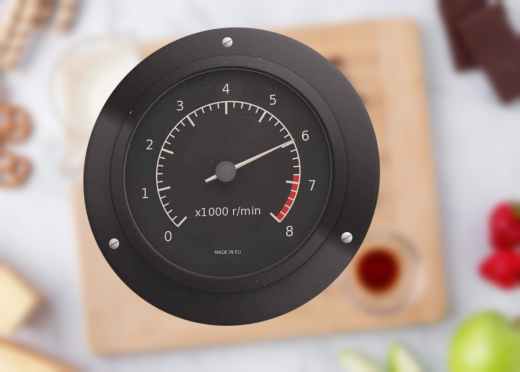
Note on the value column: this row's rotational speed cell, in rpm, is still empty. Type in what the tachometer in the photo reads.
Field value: 6000 rpm
